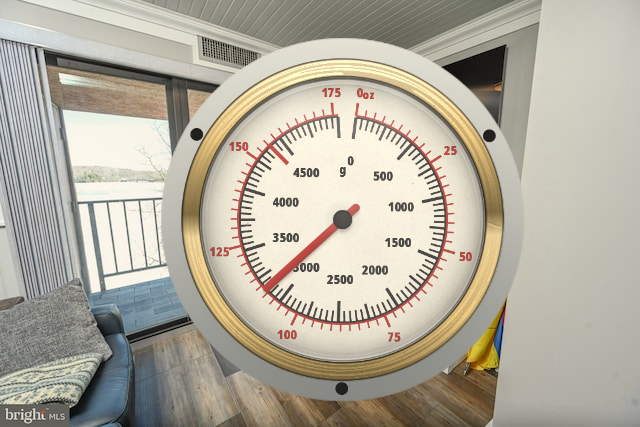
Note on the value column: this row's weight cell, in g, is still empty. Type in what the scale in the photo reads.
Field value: 3150 g
